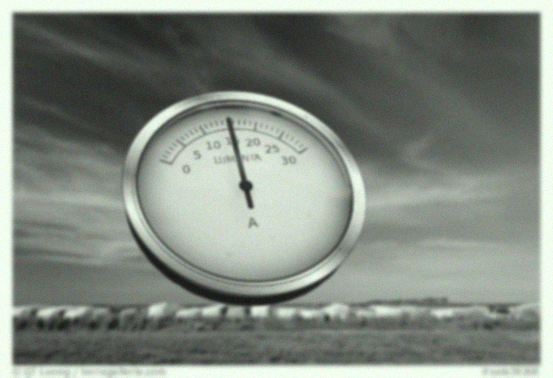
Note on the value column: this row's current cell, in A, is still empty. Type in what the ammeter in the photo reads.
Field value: 15 A
